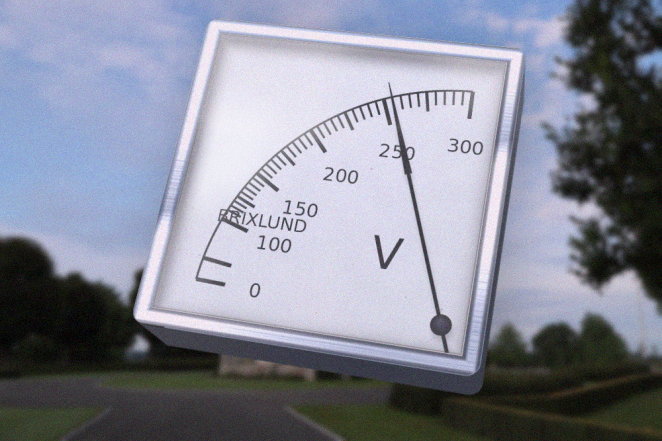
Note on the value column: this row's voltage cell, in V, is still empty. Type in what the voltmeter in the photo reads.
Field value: 255 V
